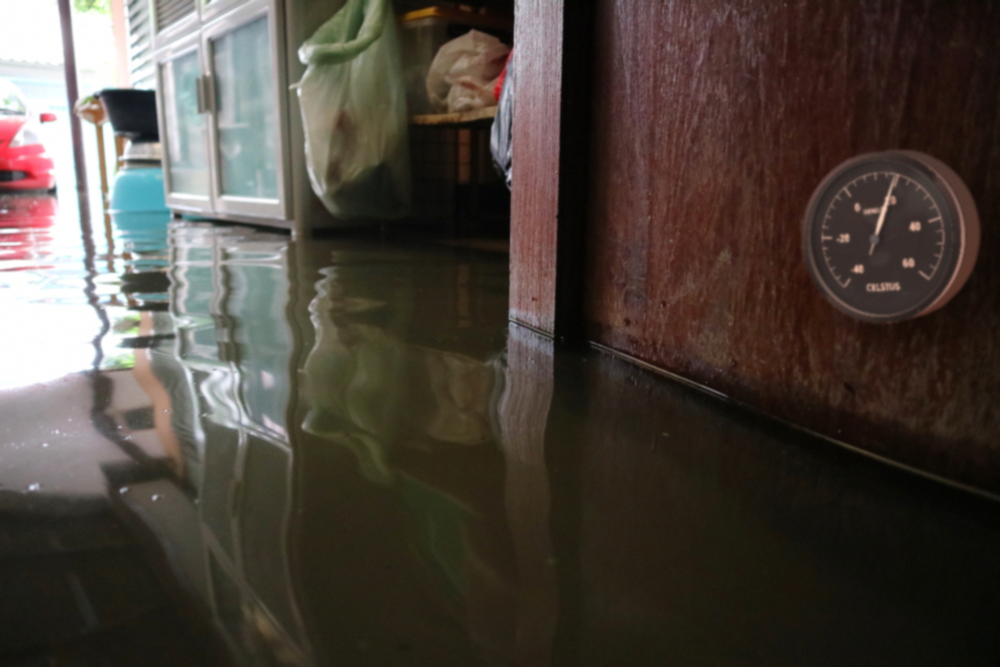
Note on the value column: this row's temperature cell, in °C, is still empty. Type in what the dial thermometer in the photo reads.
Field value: 20 °C
